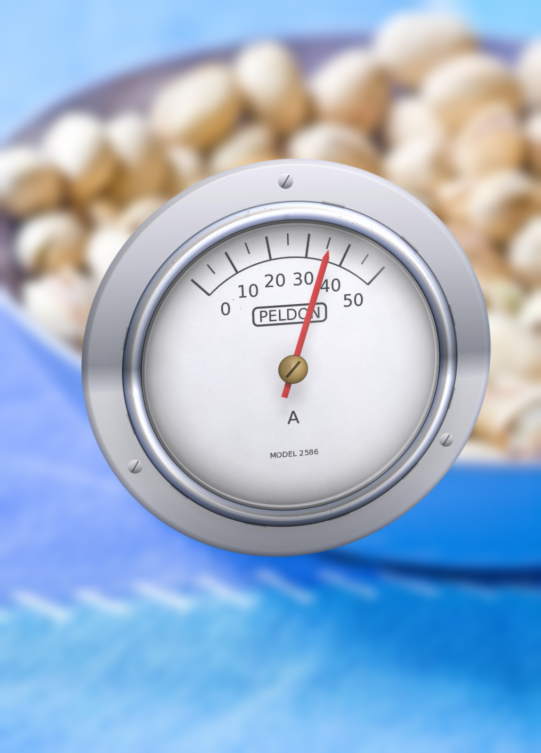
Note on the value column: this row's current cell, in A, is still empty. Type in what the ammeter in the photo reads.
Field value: 35 A
